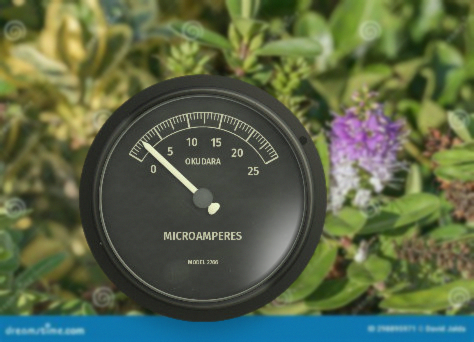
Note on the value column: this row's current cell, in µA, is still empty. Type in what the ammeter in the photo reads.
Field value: 2.5 µA
